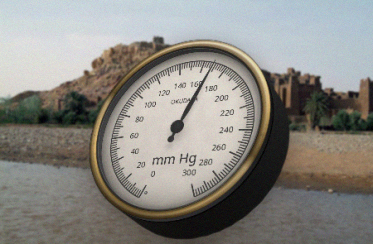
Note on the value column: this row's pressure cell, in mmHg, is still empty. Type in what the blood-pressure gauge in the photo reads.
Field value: 170 mmHg
